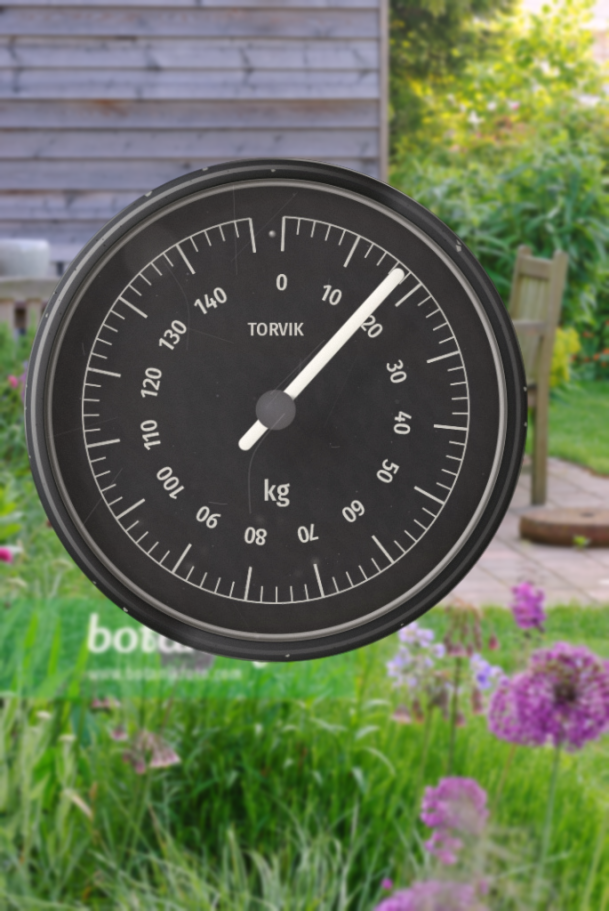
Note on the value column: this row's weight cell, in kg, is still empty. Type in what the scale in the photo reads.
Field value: 17 kg
